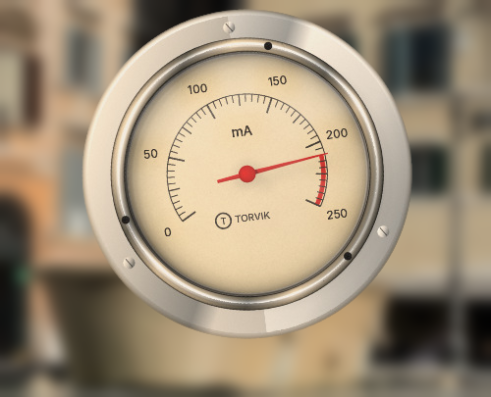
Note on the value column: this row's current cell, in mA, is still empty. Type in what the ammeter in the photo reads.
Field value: 210 mA
